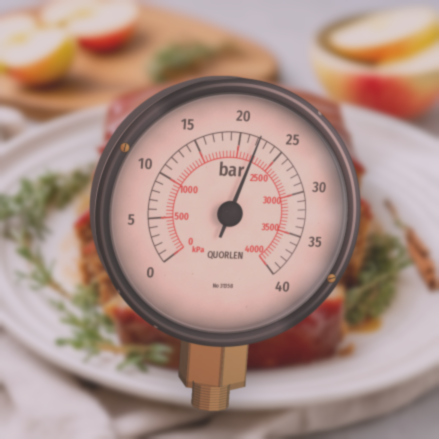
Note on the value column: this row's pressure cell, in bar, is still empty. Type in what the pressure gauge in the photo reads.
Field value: 22 bar
